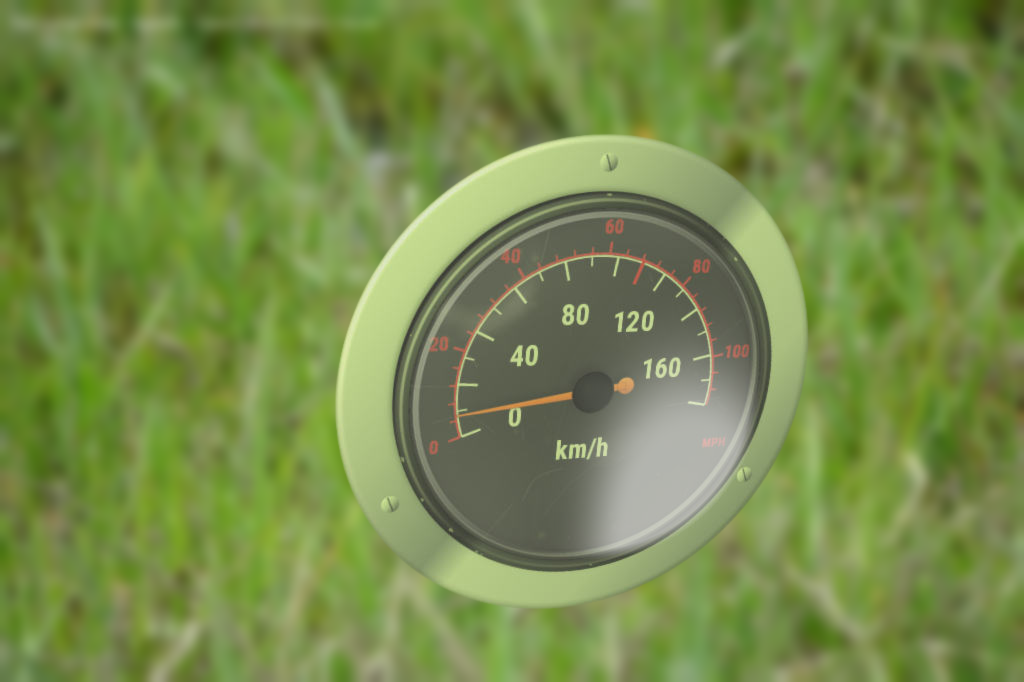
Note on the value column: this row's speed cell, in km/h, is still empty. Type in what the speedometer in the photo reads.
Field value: 10 km/h
